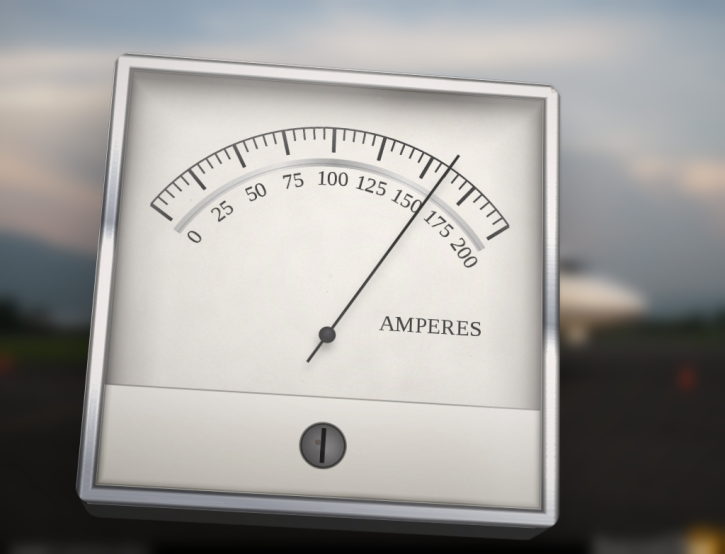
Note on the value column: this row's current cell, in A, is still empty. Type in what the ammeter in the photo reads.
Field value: 160 A
